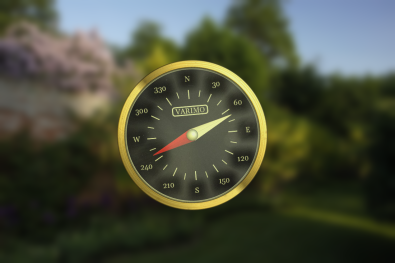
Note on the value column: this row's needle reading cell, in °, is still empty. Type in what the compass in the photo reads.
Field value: 247.5 °
